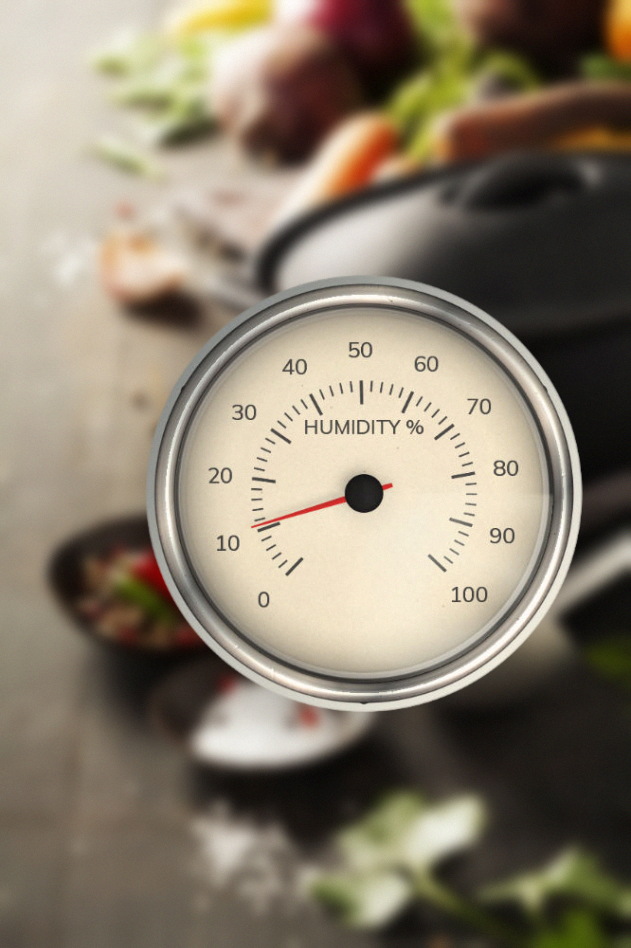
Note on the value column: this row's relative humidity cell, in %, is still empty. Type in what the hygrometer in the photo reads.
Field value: 11 %
